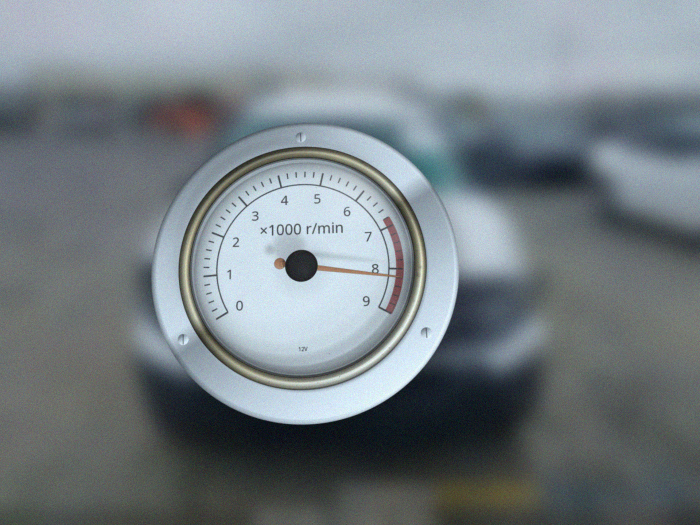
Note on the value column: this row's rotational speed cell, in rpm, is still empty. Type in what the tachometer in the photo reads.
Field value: 8200 rpm
